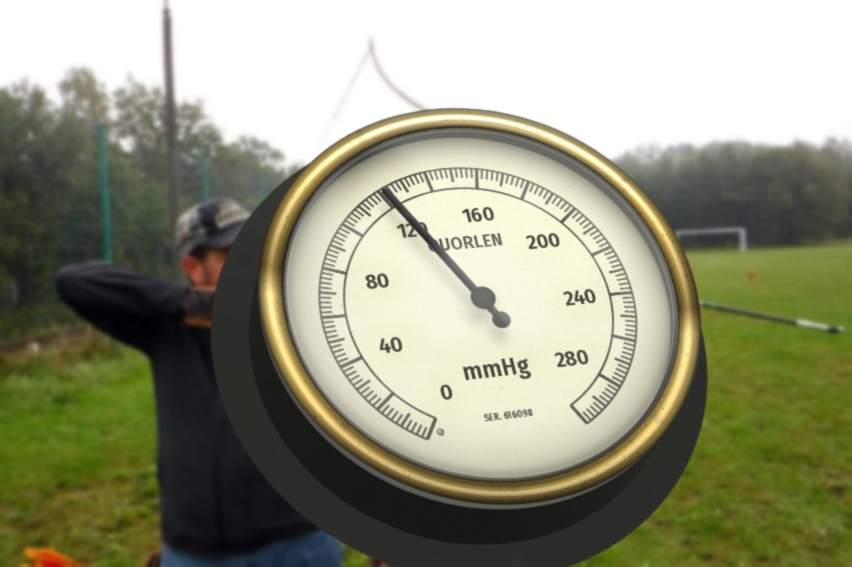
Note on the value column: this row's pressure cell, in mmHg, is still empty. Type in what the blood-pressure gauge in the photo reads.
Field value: 120 mmHg
